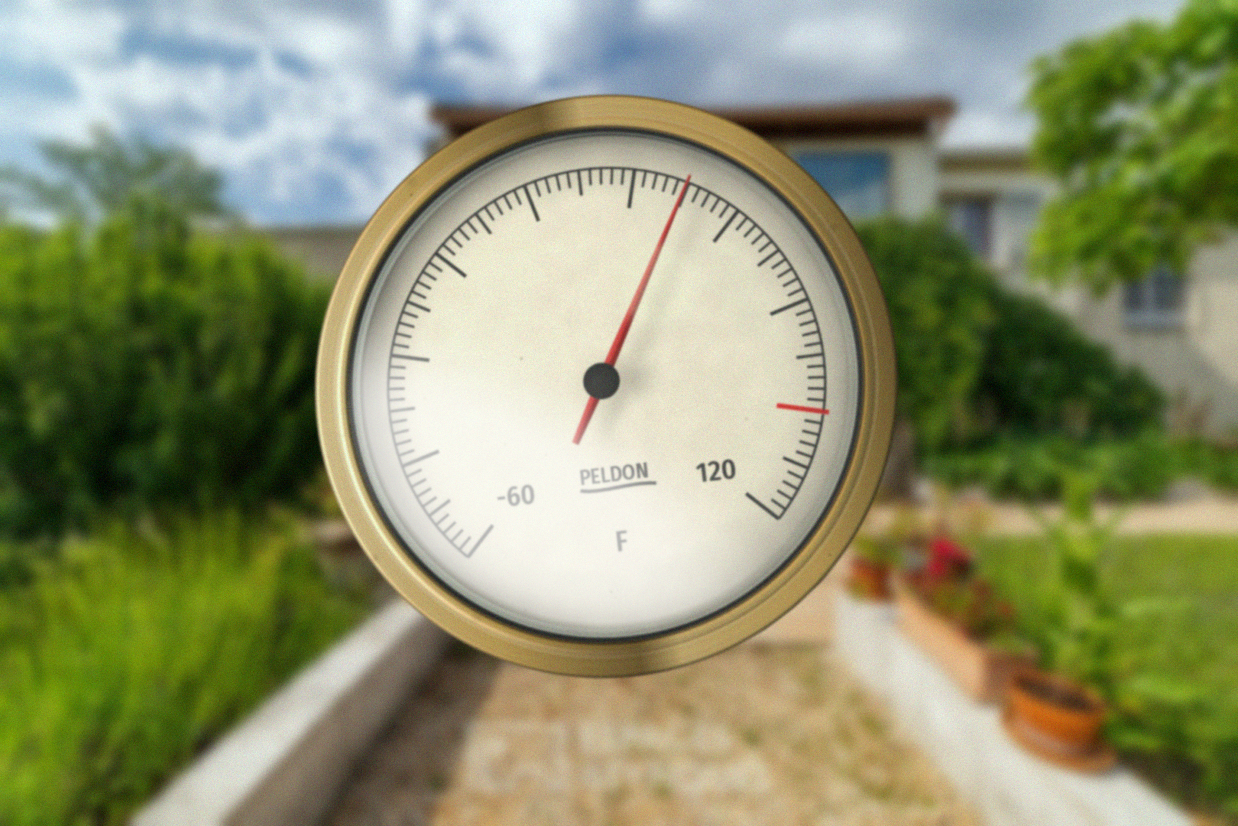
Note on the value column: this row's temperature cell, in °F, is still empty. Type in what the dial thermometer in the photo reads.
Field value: 50 °F
